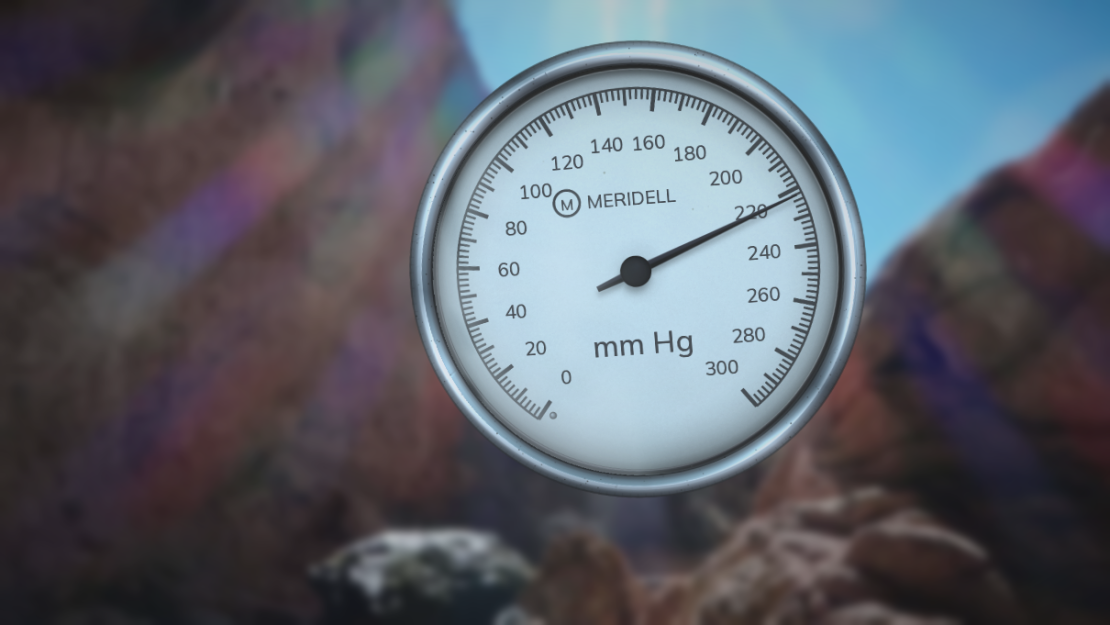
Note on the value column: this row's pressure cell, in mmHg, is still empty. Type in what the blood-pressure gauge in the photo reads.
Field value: 222 mmHg
